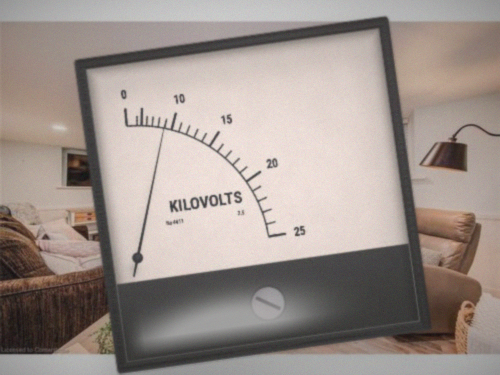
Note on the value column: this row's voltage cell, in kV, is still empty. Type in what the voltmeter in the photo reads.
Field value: 9 kV
